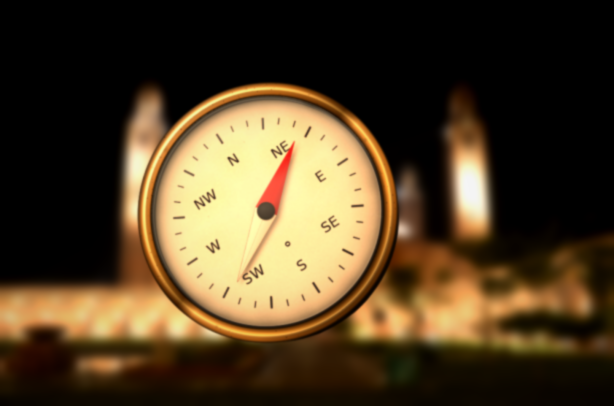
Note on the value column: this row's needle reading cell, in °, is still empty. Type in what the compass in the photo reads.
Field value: 55 °
